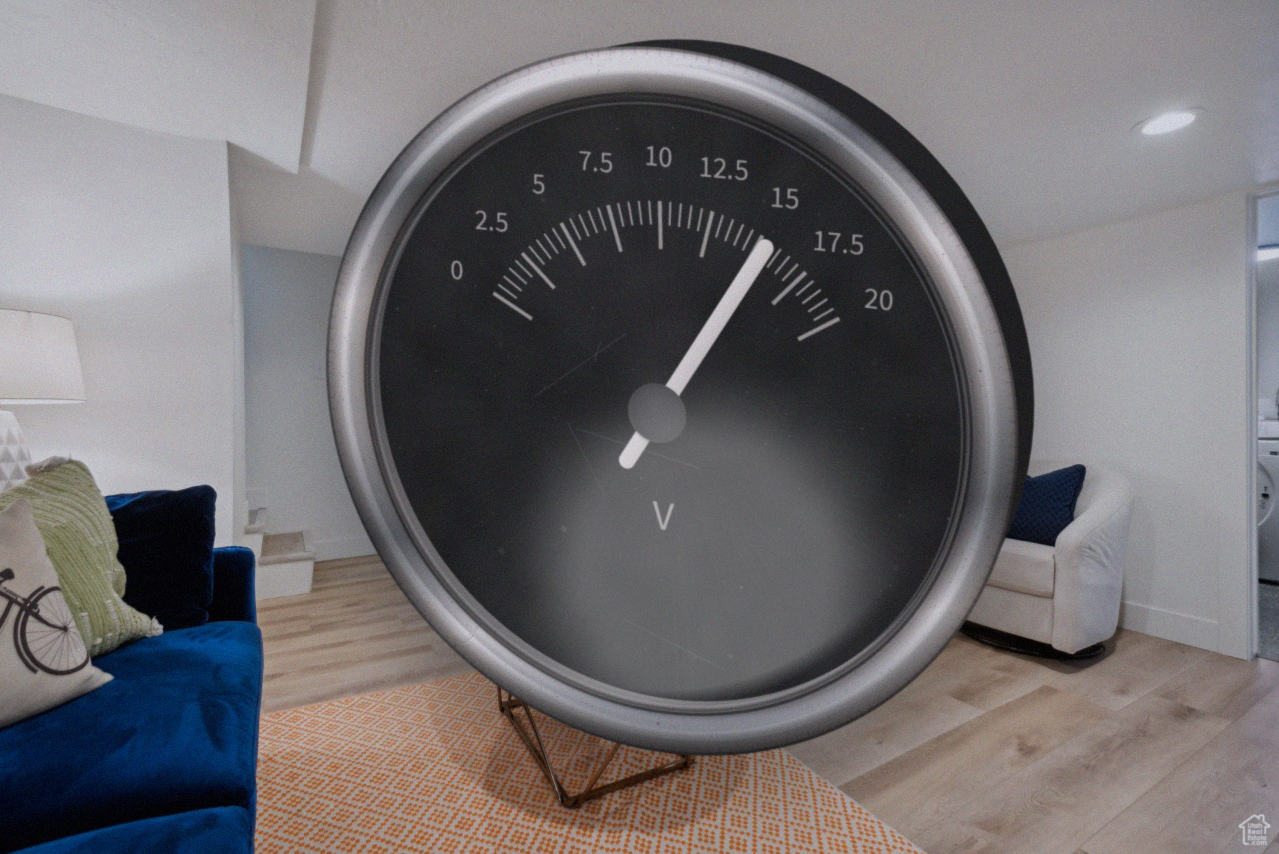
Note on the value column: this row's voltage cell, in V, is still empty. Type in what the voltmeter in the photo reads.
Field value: 15.5 V
